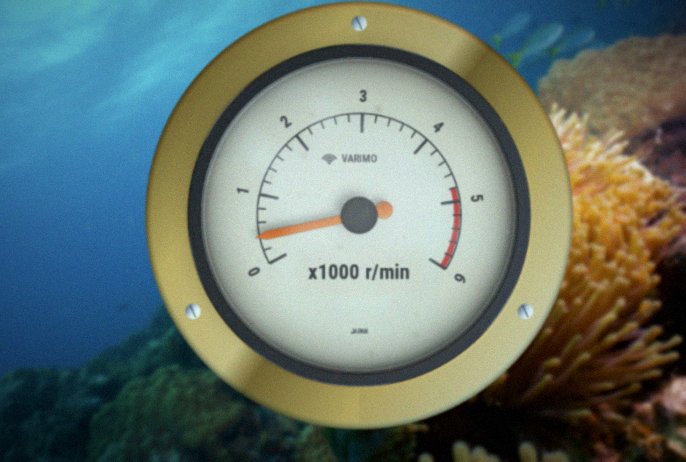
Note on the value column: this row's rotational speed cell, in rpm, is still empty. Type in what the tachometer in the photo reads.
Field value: 400 rpm
